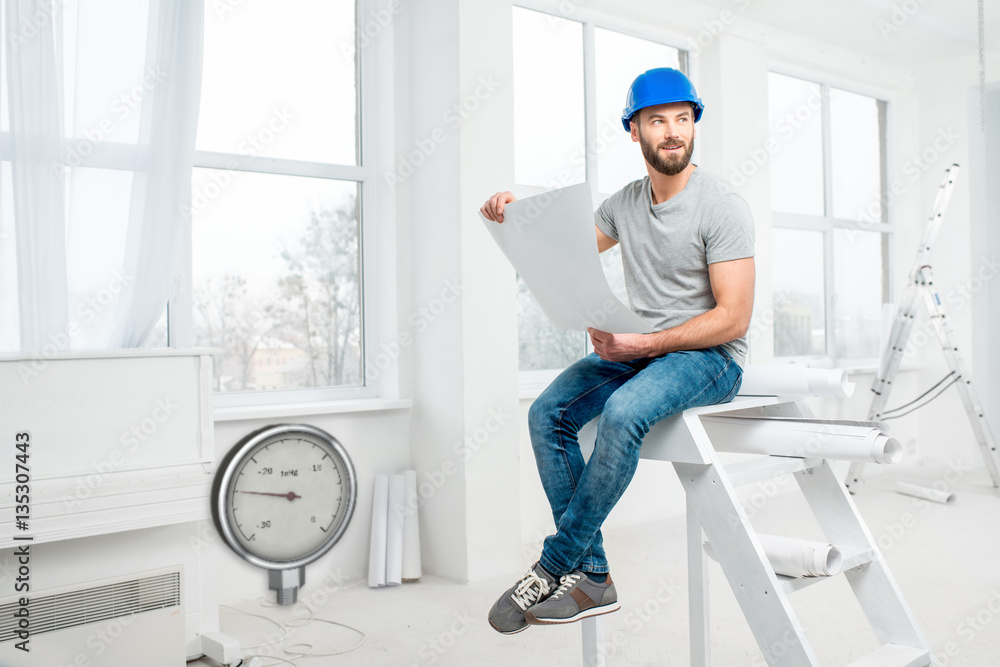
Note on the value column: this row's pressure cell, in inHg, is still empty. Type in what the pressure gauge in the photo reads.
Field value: -24 inHg
